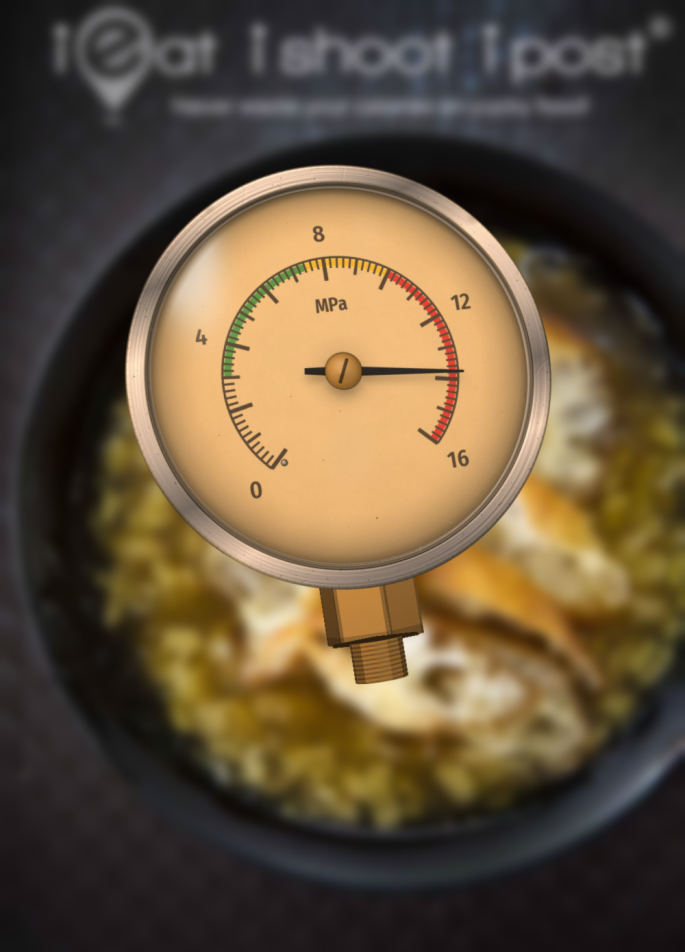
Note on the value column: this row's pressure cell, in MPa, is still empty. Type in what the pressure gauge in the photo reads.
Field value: 13.8 MPa
